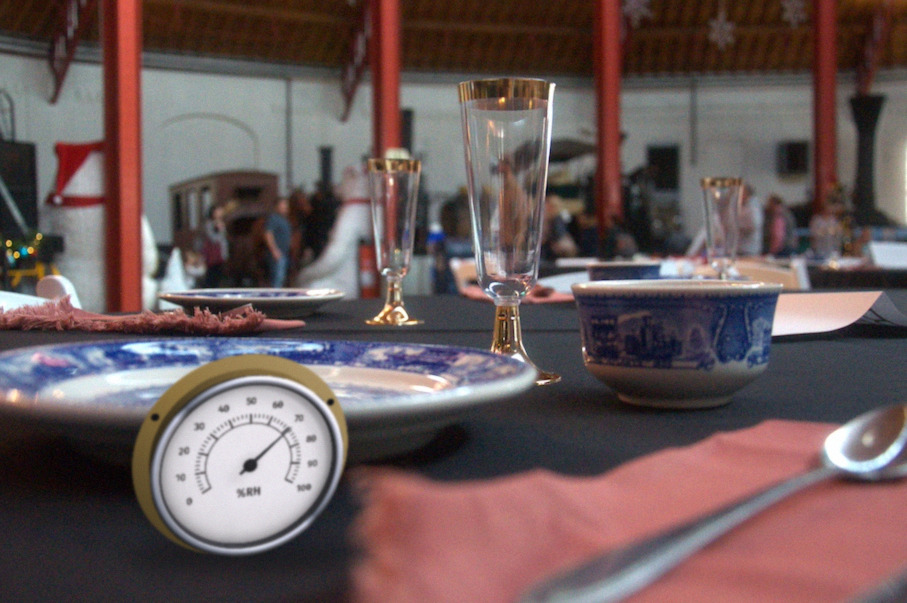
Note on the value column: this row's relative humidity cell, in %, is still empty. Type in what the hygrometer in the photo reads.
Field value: 70 %
